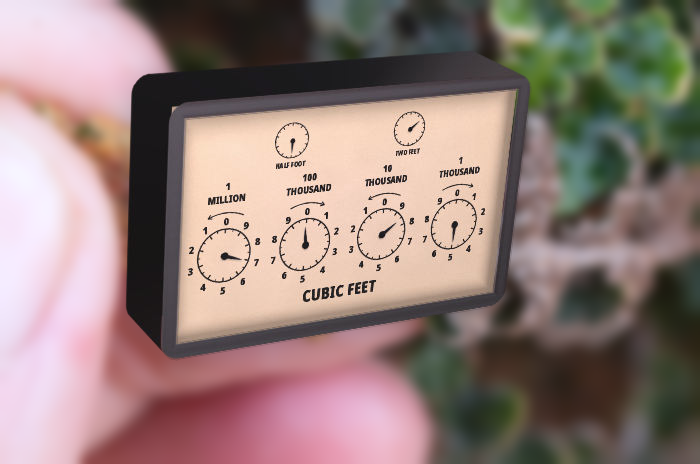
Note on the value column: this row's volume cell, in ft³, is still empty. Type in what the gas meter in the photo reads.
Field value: 698500 ft³
